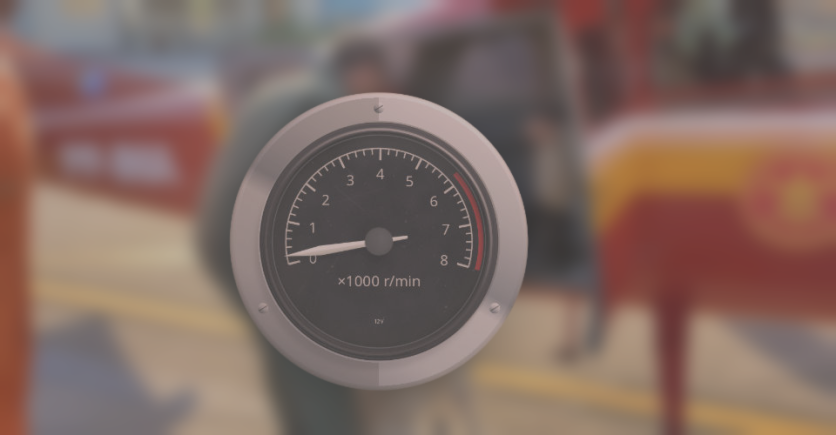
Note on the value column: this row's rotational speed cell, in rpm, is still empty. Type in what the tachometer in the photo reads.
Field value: 200 rpm
